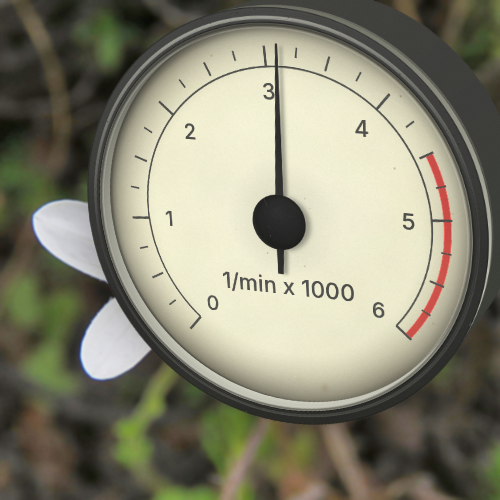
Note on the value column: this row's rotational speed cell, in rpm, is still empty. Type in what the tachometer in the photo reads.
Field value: 3125 rpm
